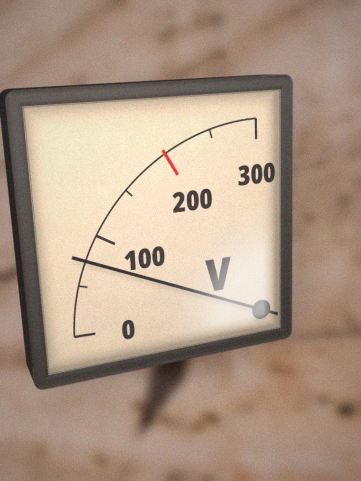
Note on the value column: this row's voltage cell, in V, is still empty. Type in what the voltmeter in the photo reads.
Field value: 75 V
